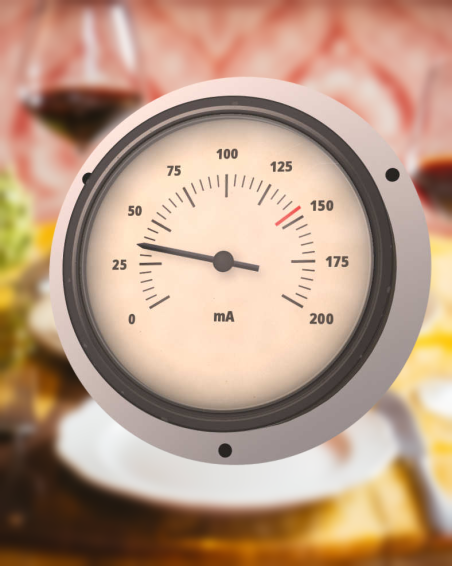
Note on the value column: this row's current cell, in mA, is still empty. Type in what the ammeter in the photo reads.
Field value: 35 mA
